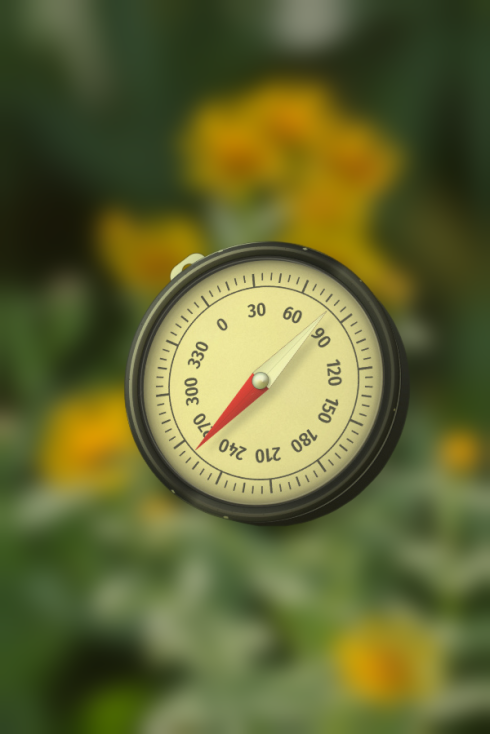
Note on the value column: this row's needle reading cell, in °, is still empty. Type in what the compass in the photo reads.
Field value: 260 °
